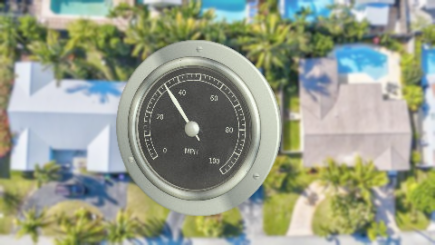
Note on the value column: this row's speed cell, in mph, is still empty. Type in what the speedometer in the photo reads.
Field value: 34 mph
